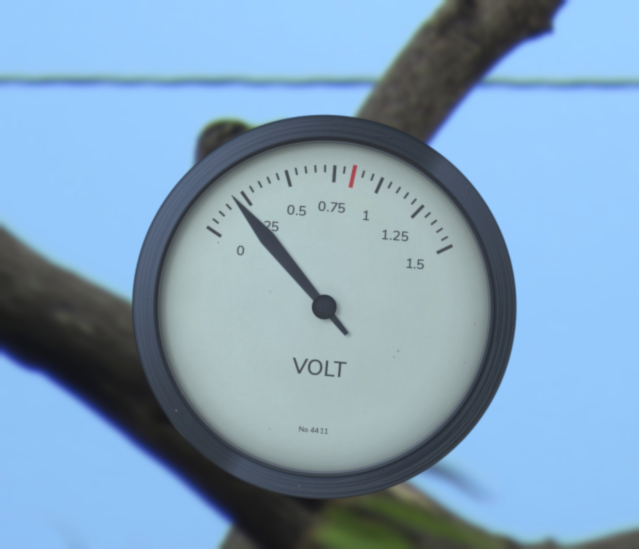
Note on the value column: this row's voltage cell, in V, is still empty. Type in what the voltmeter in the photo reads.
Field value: 0.2 V
